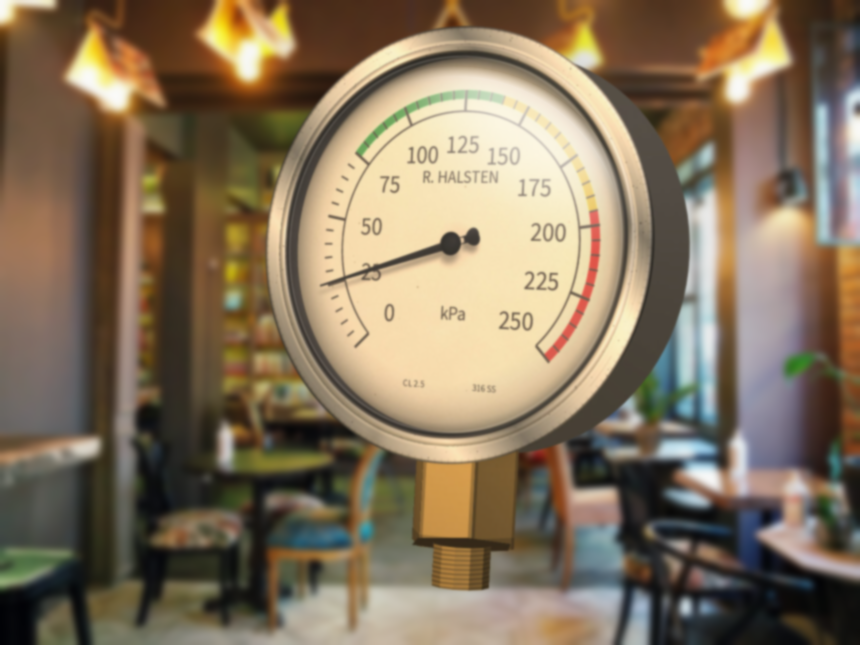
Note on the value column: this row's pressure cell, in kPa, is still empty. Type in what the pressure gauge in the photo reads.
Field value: 25 kPa
